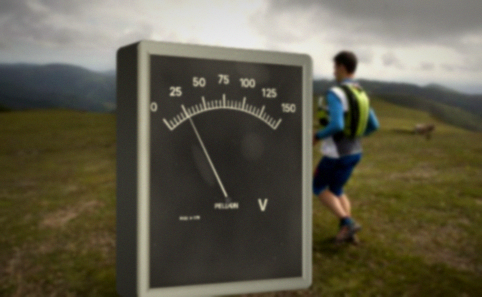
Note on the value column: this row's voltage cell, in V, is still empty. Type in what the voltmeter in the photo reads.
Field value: 25 V
